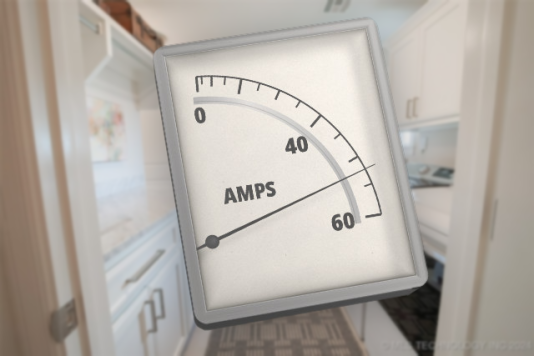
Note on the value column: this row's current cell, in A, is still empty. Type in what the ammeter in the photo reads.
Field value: 52.5 A
